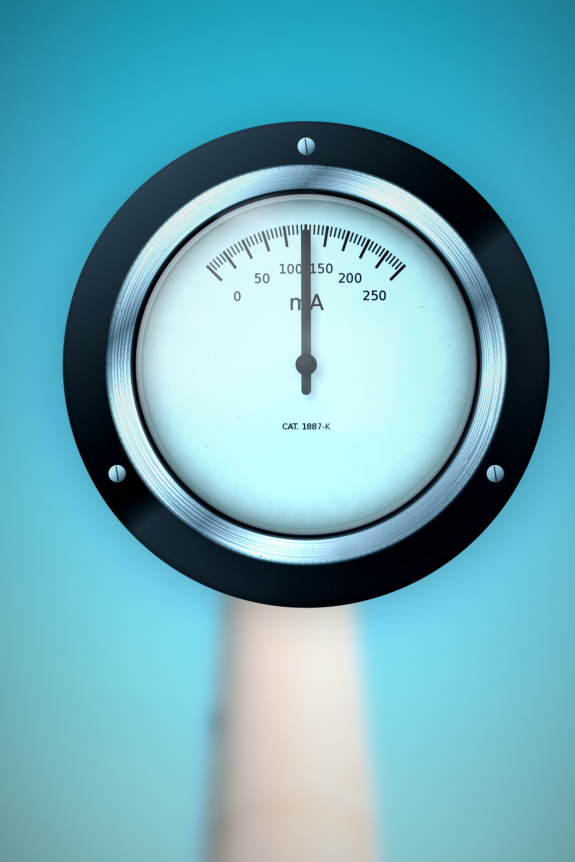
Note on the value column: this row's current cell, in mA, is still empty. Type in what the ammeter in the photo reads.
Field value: 125 mA
